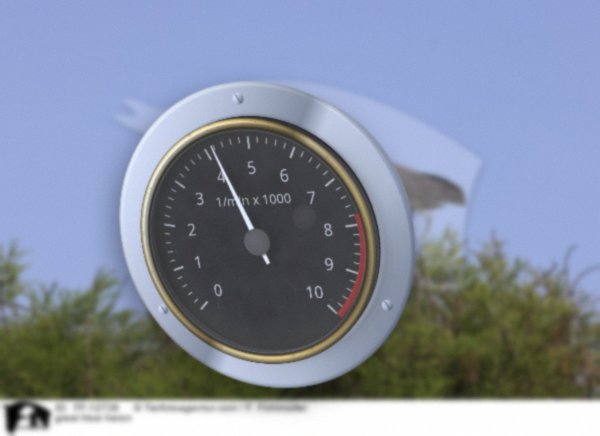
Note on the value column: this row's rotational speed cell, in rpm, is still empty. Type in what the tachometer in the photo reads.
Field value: 4200 rpm
